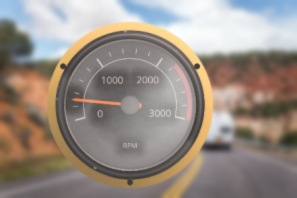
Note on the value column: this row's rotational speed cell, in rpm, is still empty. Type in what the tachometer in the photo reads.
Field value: 300 rpm
